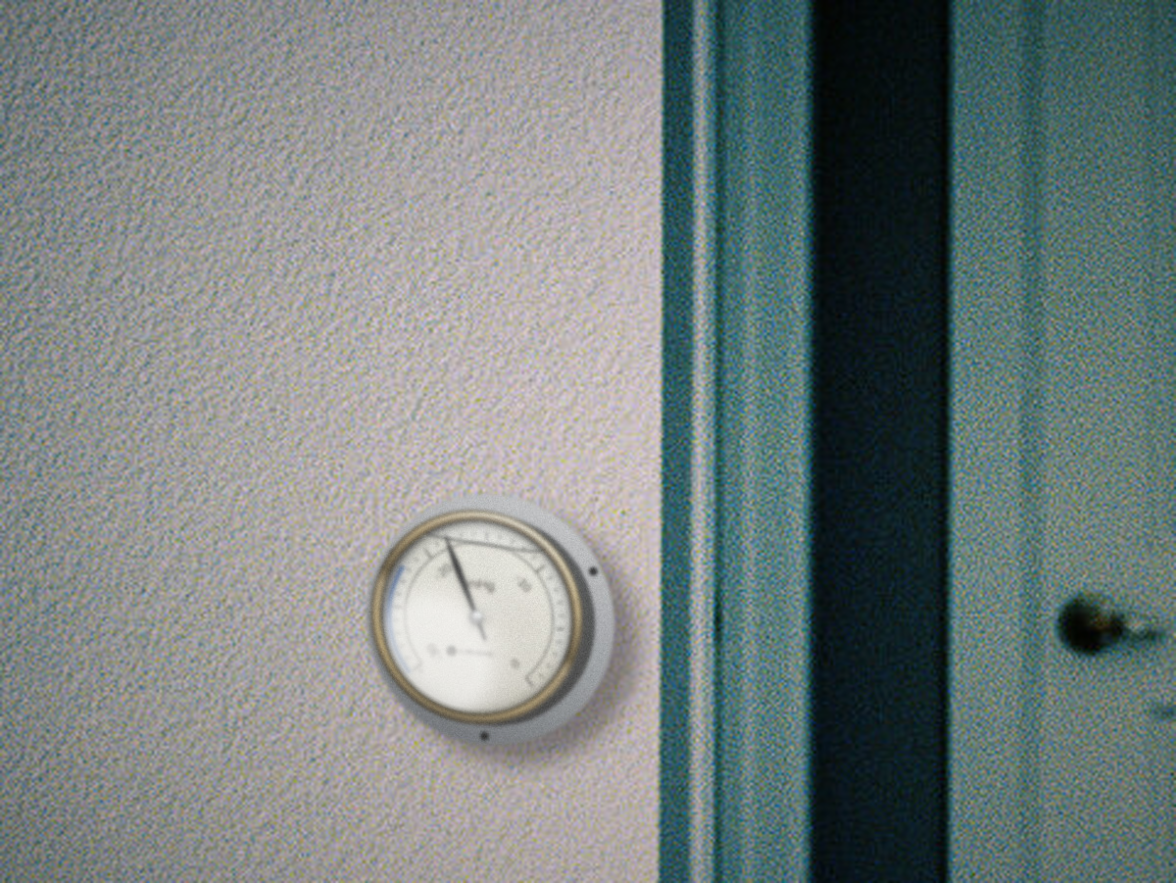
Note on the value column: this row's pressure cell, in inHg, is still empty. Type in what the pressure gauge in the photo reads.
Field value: -18 inHg
